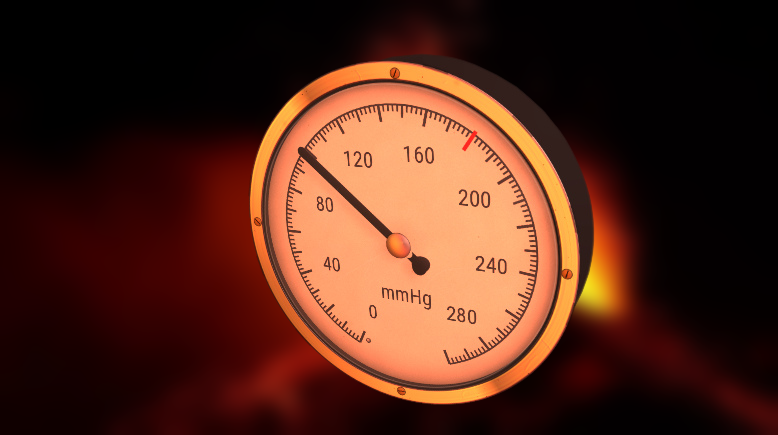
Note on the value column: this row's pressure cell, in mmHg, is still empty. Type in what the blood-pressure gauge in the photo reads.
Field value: 100 mmHg
